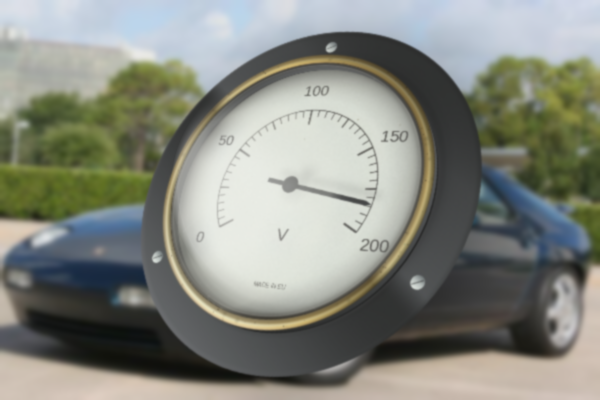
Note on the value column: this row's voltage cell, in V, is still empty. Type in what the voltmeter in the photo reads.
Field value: 185 V
